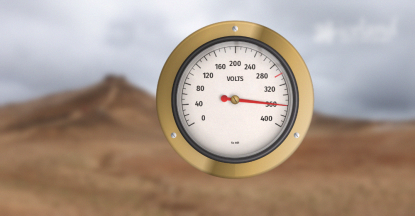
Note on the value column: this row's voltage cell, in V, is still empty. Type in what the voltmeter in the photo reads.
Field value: 360 V
